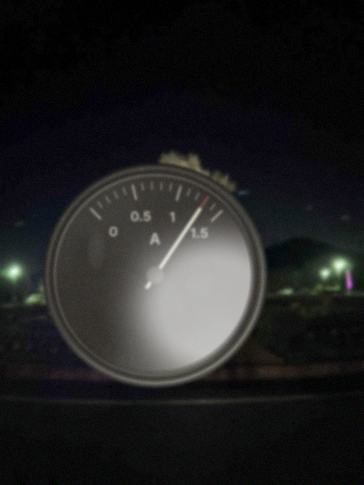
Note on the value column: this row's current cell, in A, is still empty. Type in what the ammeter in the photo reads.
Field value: 1.3 A
